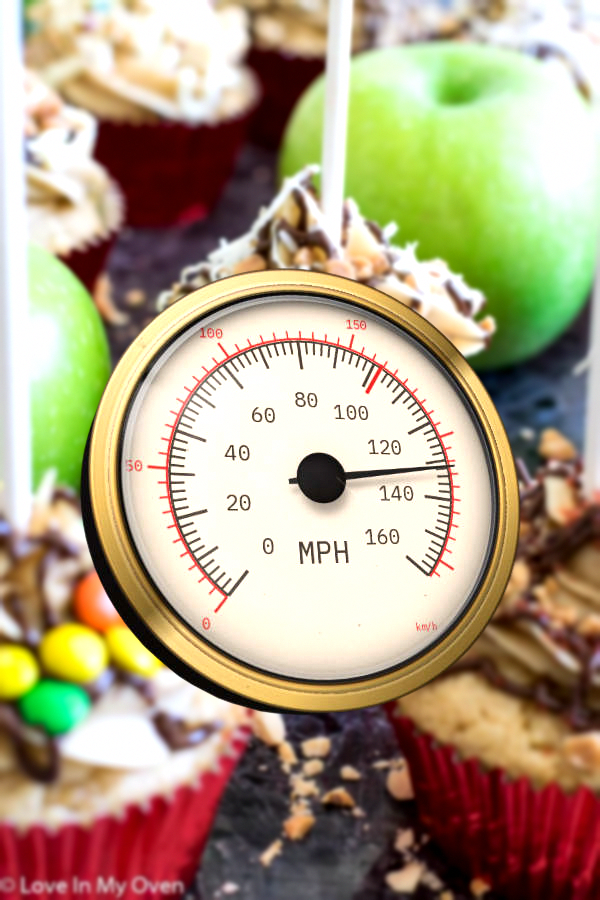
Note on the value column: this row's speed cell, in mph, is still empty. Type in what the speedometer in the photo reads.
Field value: 132 mph
